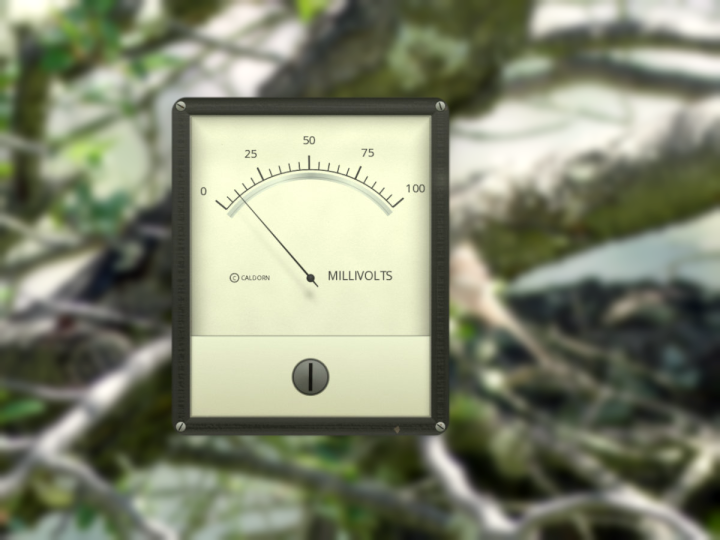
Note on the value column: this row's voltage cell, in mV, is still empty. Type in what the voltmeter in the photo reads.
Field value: 10 mV
